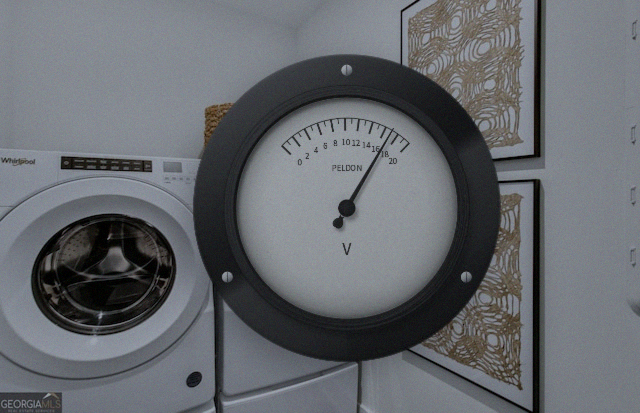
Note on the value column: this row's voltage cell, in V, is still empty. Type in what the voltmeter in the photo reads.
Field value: 17 V
